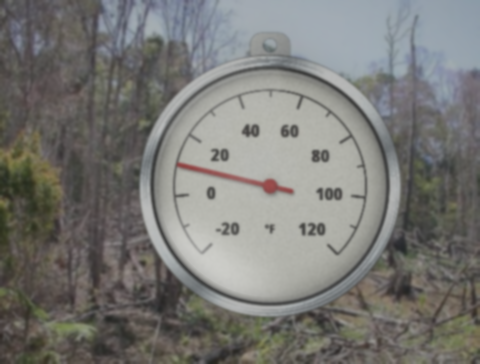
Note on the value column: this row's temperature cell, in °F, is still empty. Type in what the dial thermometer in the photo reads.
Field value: 10 °F
